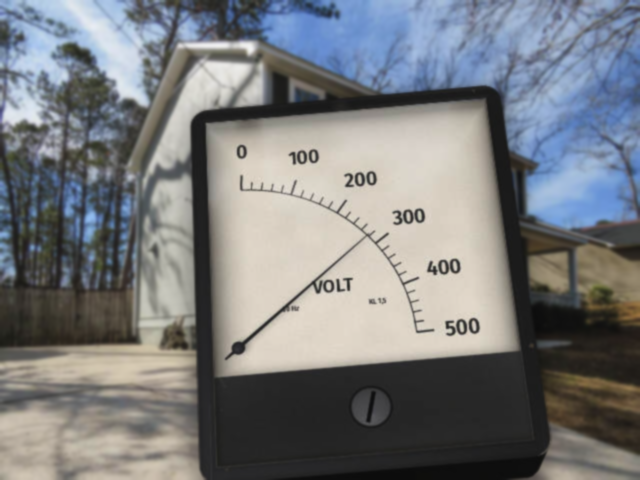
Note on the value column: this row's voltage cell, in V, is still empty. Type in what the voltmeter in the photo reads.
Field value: 280 V
